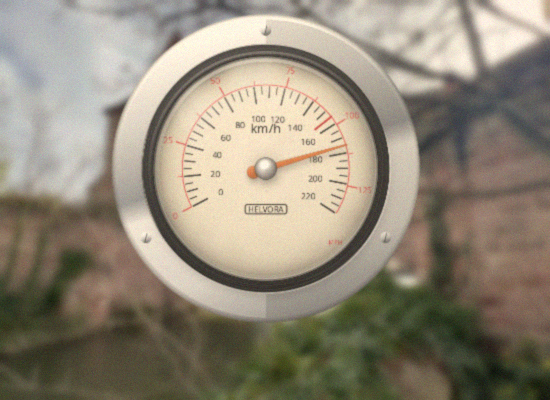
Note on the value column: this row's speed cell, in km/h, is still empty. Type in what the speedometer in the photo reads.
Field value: 175 km/h
